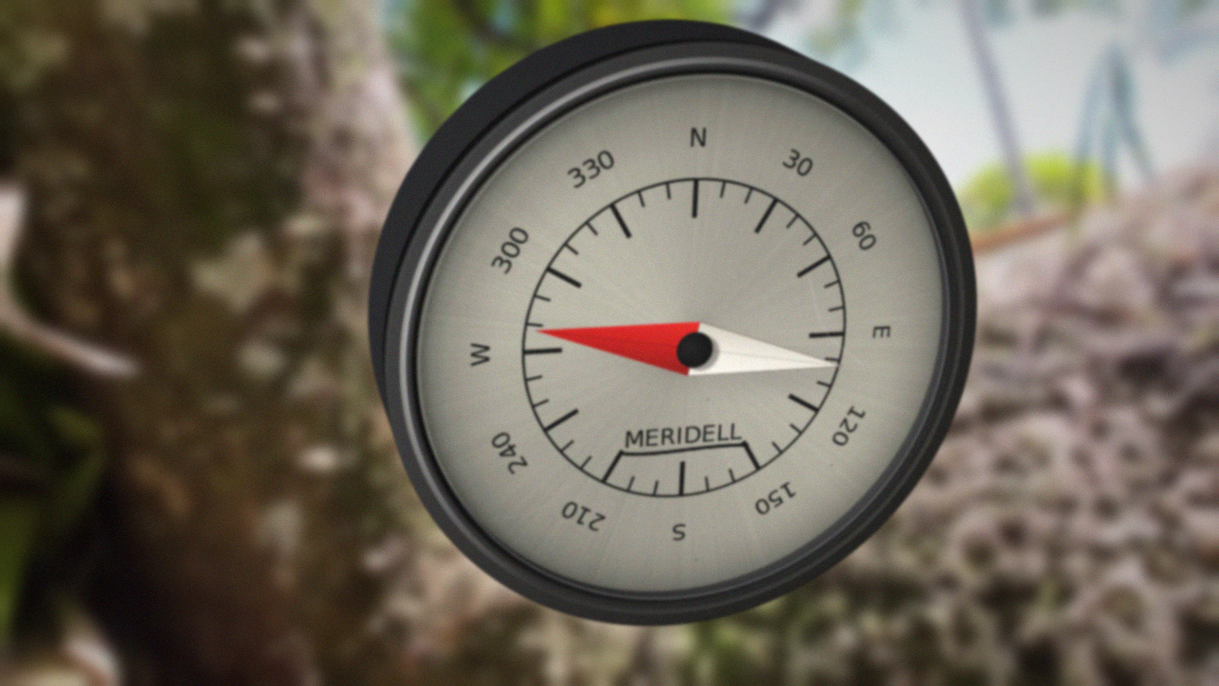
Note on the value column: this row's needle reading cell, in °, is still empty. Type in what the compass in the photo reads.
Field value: 280 °
